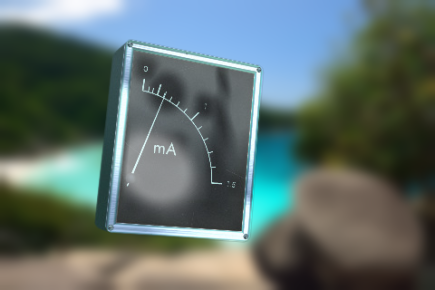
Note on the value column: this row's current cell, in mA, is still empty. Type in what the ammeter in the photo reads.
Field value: 0.6 mA
